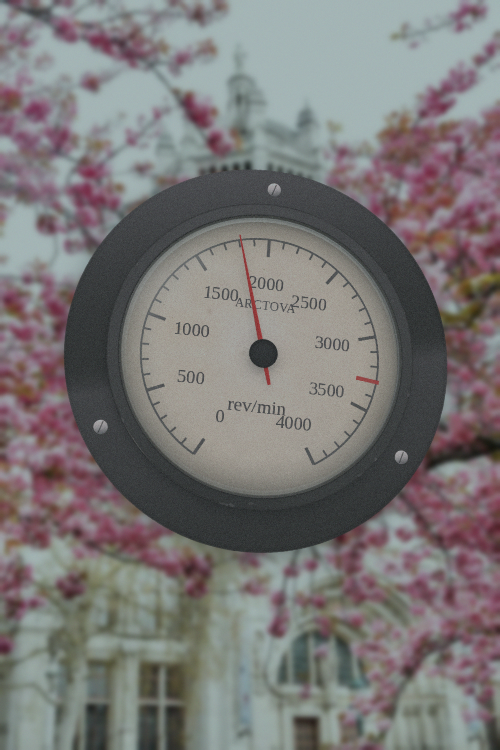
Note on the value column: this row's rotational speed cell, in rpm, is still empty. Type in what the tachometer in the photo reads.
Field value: 1800 rpm
